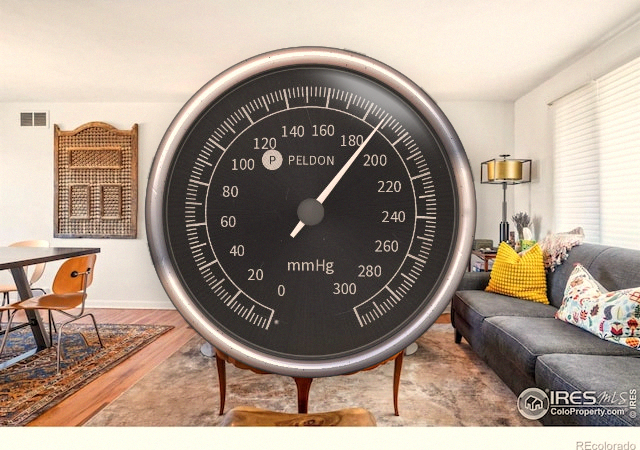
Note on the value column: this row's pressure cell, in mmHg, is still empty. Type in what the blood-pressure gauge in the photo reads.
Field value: 188 mmHg
